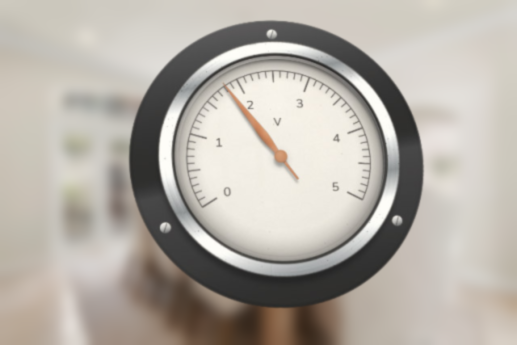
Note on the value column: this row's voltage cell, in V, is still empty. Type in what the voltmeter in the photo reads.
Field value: 1.8 V
